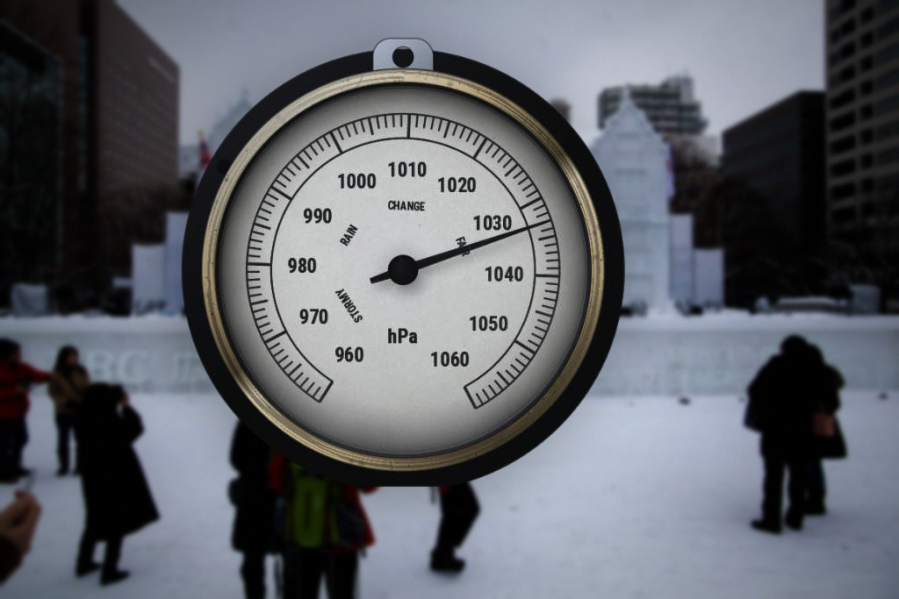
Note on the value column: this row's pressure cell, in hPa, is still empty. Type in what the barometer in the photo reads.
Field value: 1033 hPa
